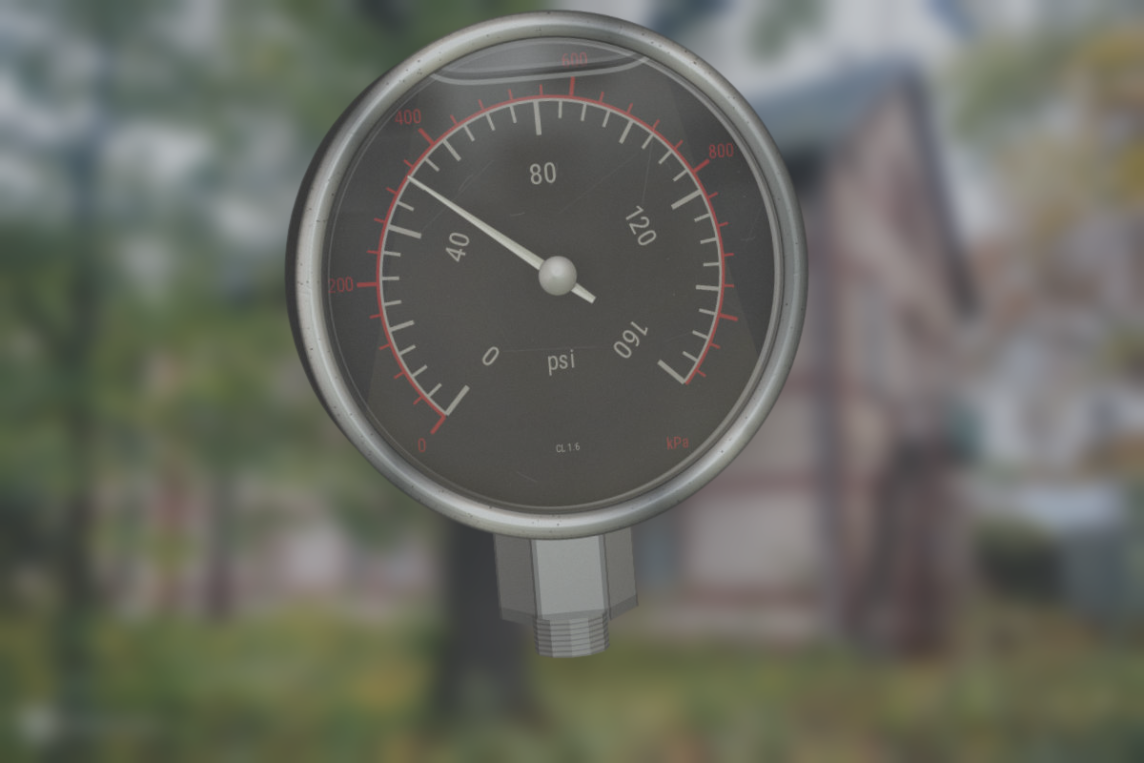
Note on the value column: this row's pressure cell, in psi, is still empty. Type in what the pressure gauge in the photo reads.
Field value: 50 psi
